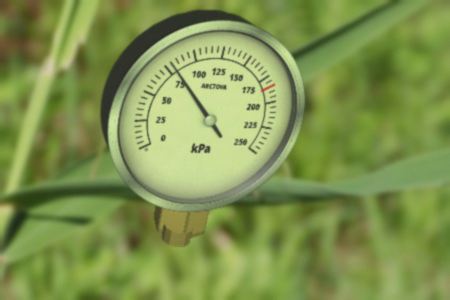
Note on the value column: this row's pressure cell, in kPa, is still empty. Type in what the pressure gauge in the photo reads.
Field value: 80 kPa
